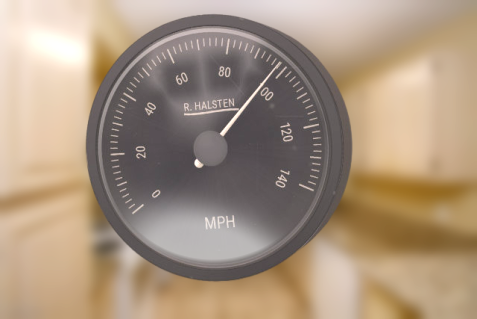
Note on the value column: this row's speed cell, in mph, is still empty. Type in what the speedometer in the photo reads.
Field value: 98 mph
